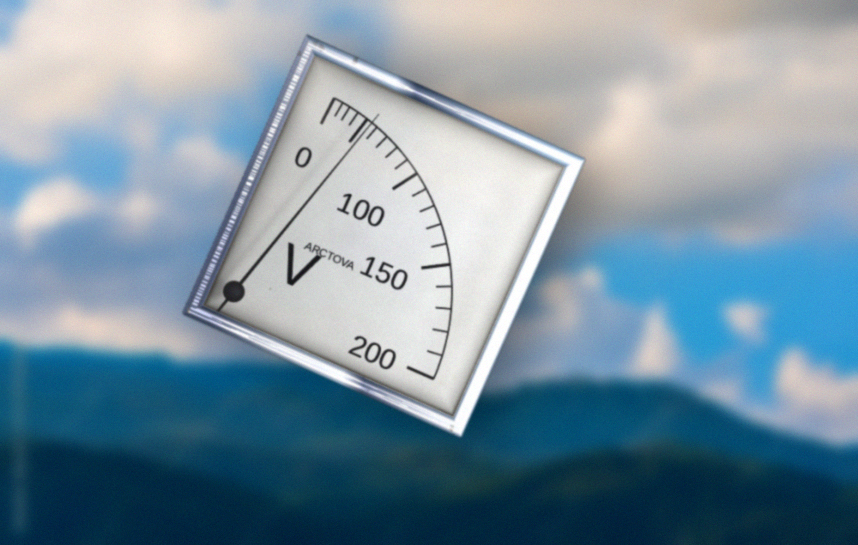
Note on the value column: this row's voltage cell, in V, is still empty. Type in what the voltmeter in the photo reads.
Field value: 55 V
